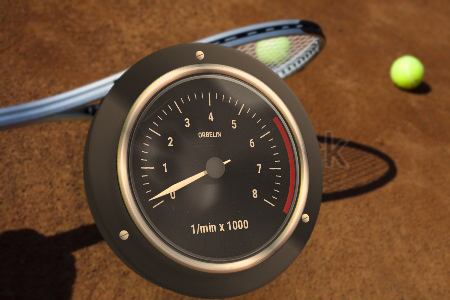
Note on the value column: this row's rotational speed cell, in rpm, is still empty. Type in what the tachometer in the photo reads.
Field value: 200 rpm
